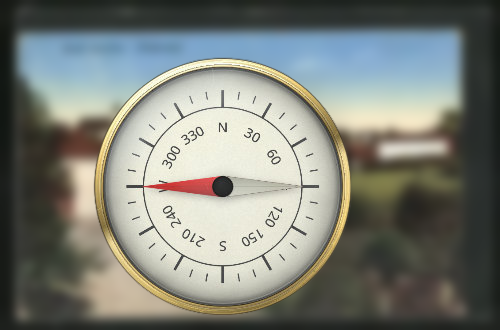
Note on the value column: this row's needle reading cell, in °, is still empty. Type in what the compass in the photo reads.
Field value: 270 °
